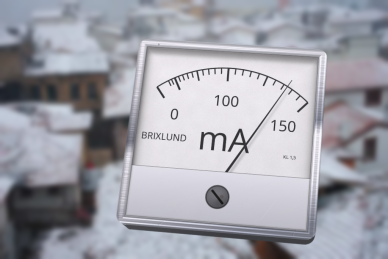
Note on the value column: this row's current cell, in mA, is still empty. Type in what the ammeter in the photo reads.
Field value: 137.5 mA
